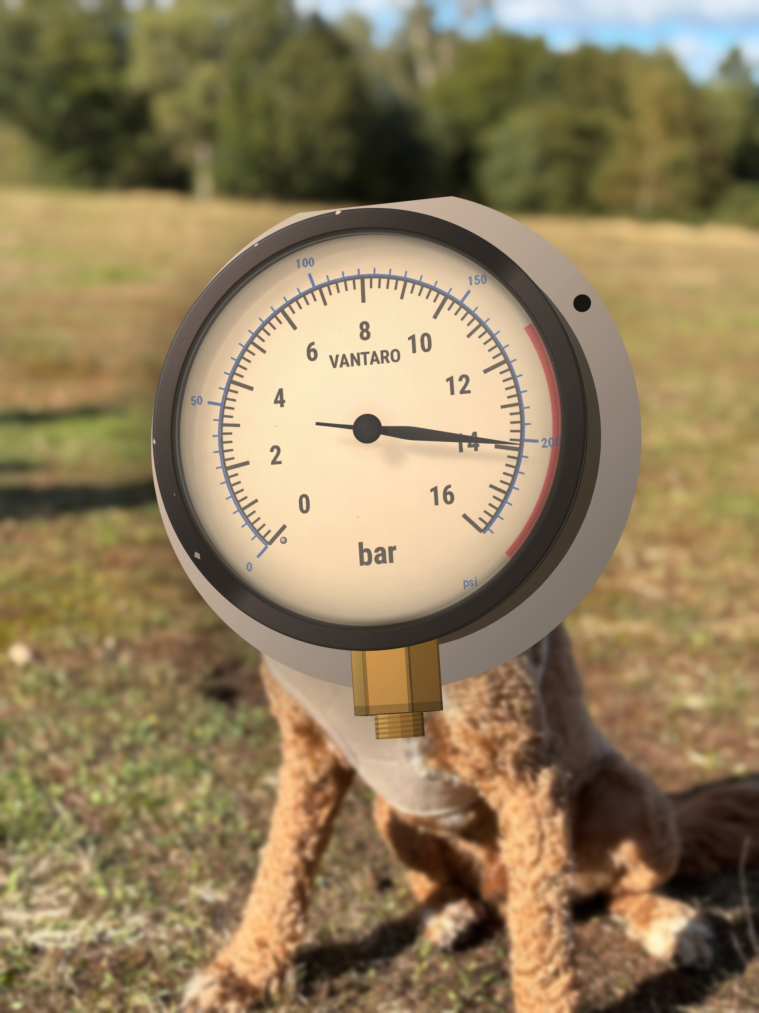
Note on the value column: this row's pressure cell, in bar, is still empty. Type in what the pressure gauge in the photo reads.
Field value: 13.9 bar
